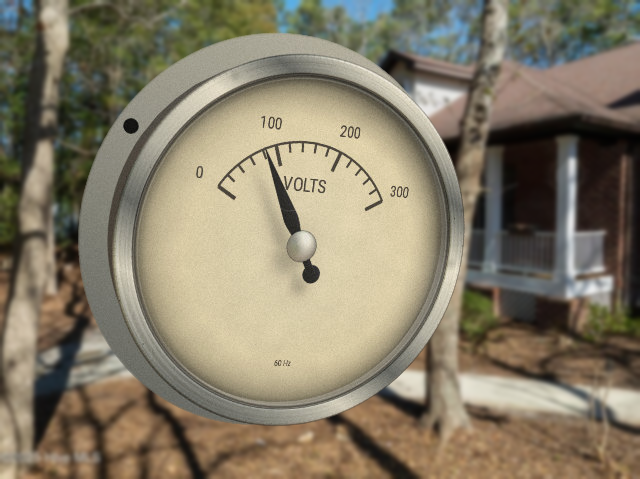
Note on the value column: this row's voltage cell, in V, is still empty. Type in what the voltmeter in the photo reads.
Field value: 80 V
